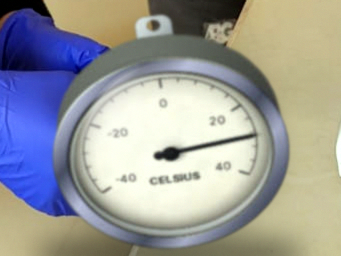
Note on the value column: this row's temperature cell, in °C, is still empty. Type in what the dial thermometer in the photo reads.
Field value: 28 °C
